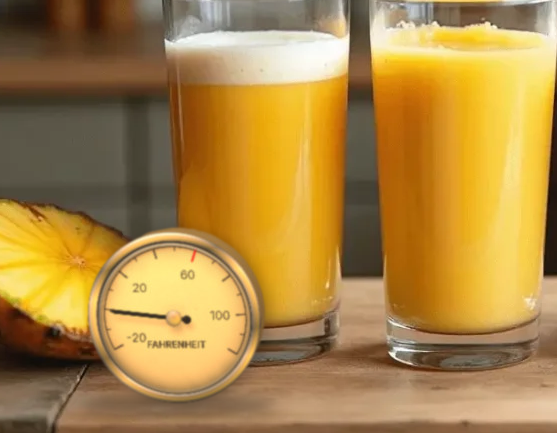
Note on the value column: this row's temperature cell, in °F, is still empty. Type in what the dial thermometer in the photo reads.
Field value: 0 °F
